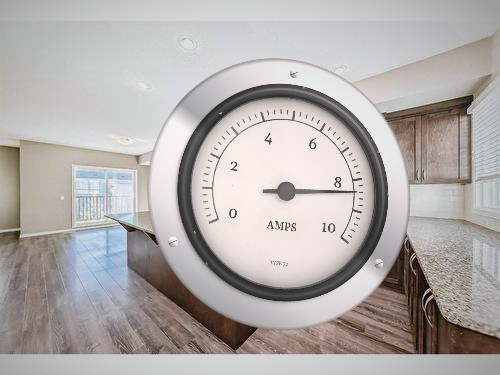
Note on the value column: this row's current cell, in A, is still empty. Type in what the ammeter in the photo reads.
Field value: 8.4 A
